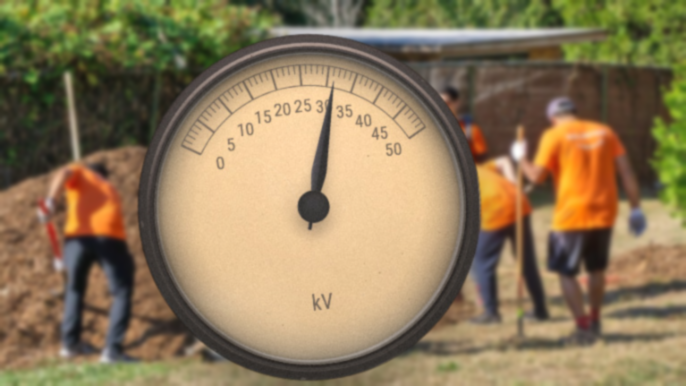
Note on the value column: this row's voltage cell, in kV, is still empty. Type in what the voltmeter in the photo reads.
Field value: 31 kV
